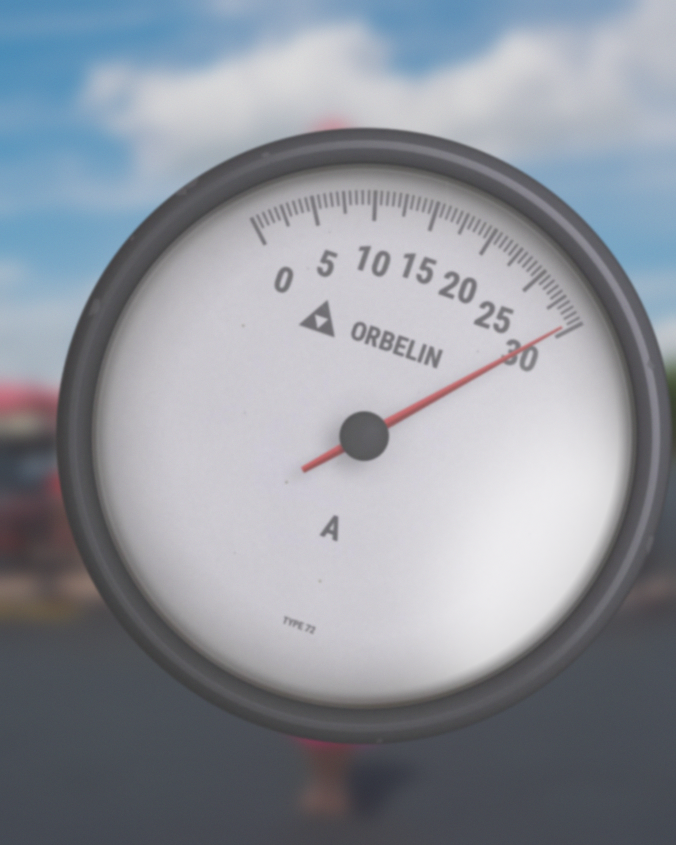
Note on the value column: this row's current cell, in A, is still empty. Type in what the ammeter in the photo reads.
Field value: 29.5 A
